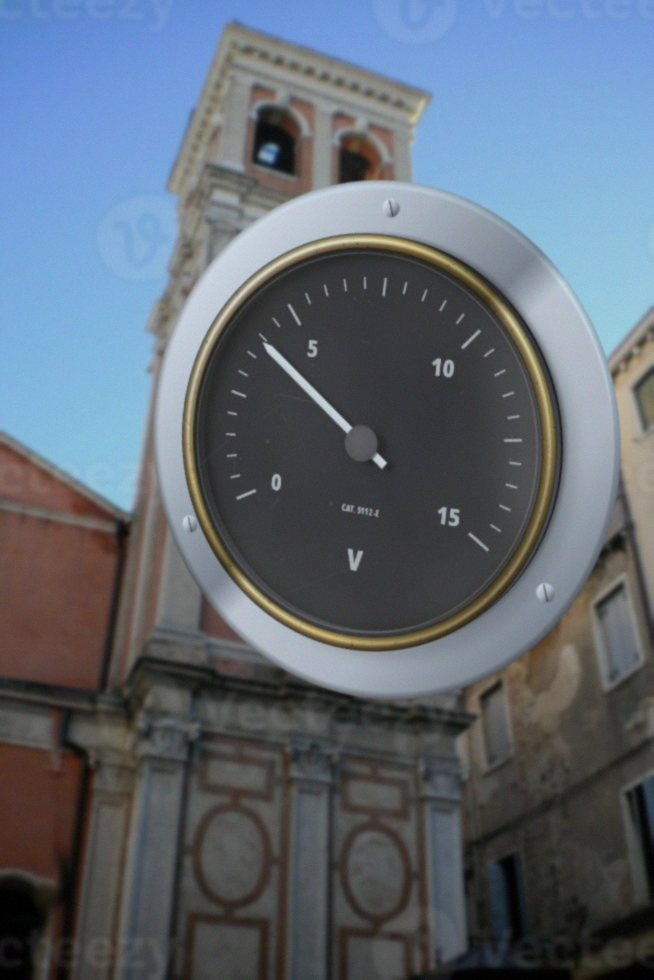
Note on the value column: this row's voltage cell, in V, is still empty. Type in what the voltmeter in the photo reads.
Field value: 4 V
